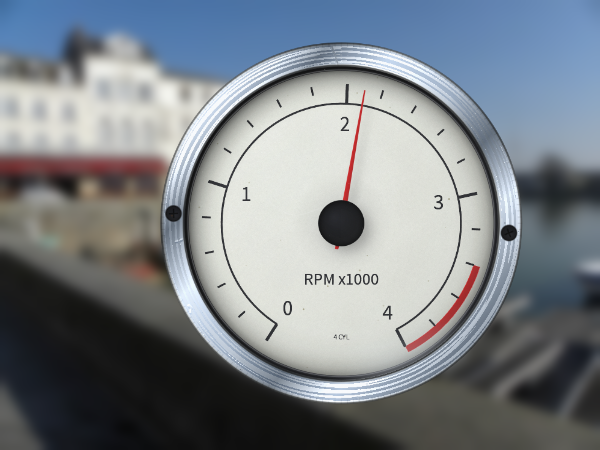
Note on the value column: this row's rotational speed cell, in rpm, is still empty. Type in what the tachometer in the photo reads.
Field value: 2100 rpm
